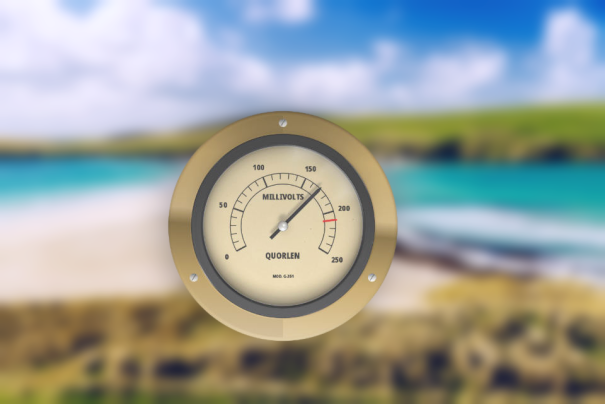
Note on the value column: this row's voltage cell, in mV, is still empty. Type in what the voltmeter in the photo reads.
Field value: 170 mV
